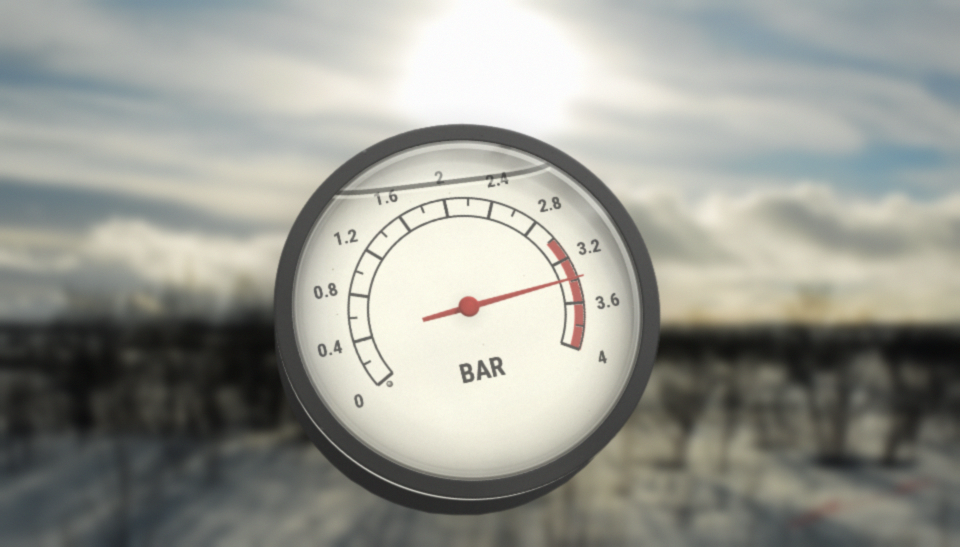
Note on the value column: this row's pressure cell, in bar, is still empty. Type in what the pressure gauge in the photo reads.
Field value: 3.4 bar
